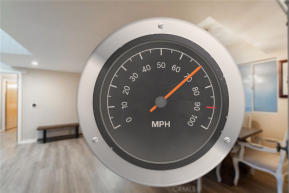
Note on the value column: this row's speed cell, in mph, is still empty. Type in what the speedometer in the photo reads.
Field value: 70 mph
